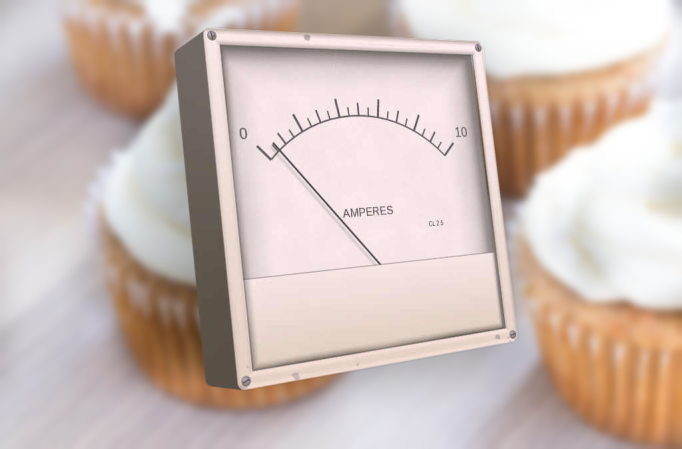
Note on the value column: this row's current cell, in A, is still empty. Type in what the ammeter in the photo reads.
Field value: 0.5 A
